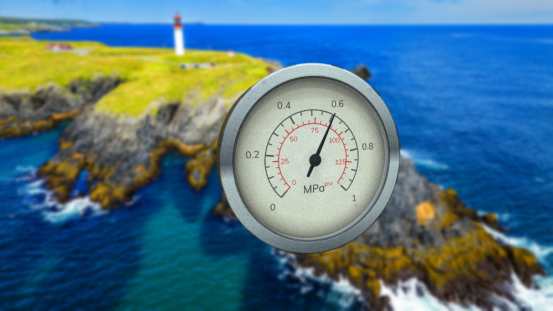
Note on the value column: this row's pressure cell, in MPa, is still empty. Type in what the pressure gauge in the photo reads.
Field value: 0.6 MPa
